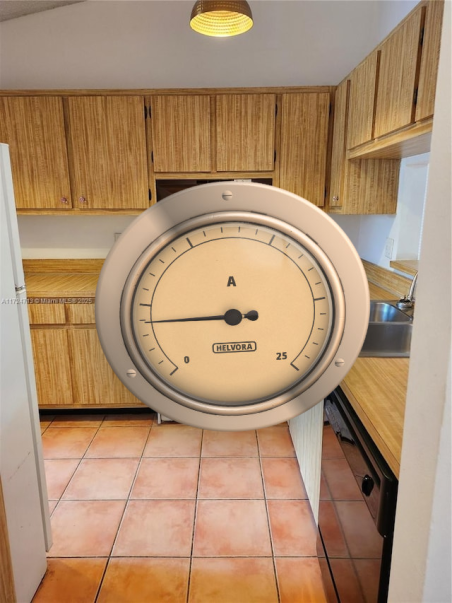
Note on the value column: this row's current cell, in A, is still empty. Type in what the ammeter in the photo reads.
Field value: 4 A
